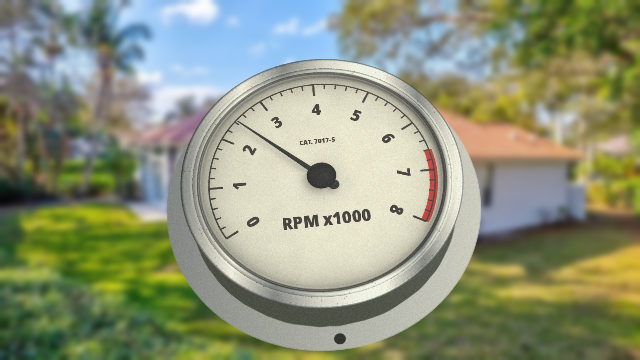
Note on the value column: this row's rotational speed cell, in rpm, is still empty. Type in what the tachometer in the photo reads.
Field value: 2400 rpm
